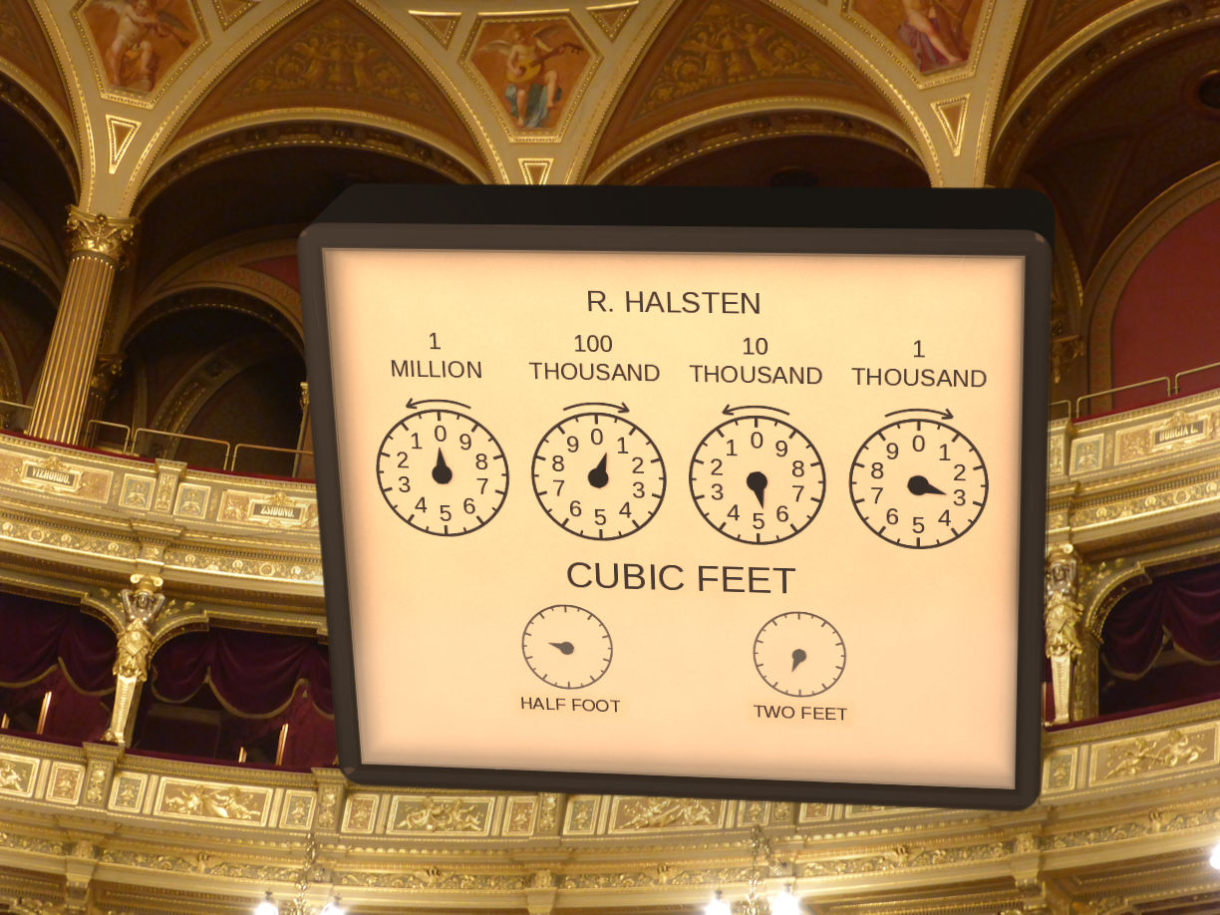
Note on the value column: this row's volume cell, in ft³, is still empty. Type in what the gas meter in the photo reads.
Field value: 5300 ft³
